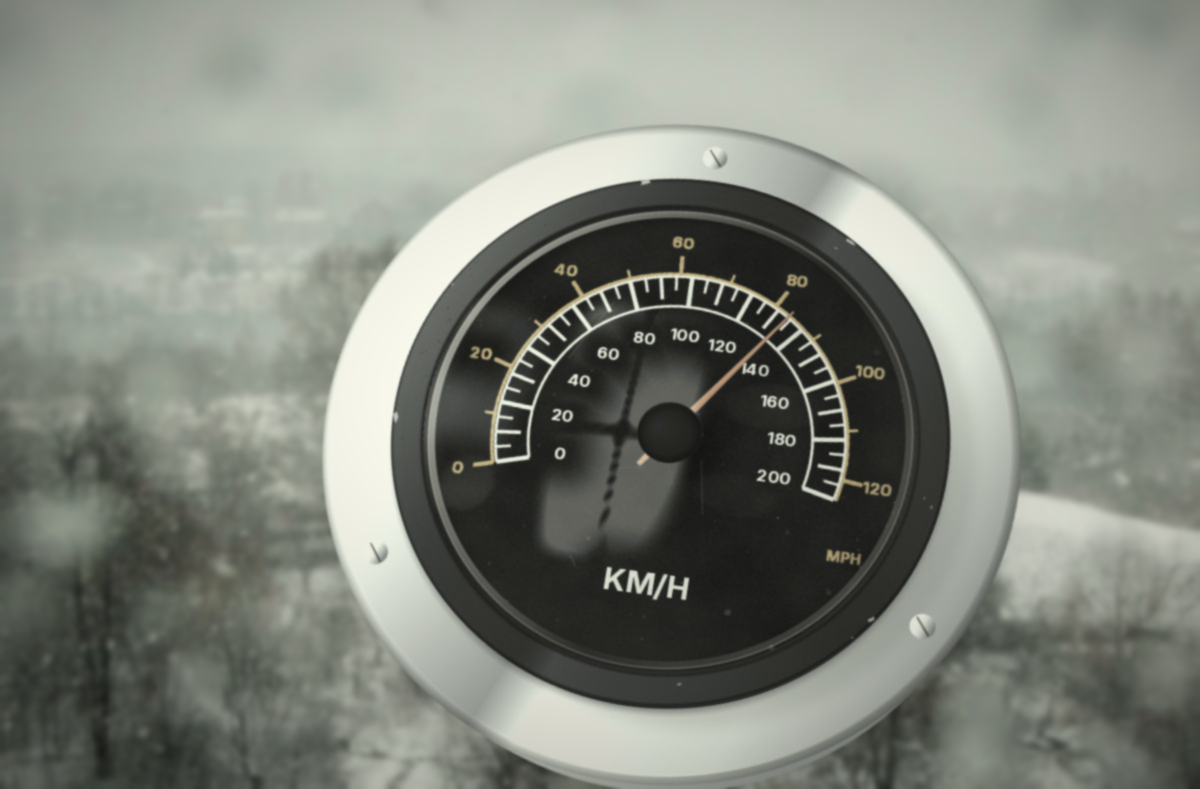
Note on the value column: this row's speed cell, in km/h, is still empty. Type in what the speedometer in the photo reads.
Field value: 135 km/h
